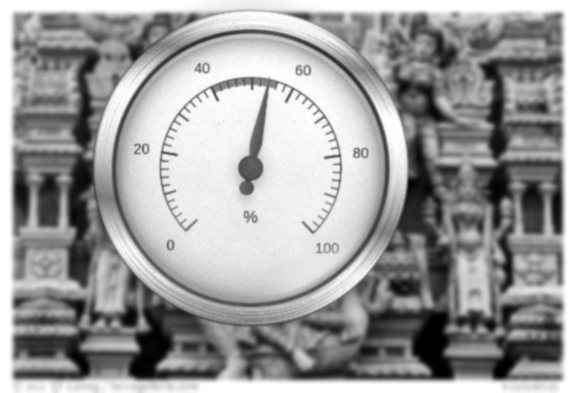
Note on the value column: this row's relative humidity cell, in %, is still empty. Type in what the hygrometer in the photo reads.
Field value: 54 %
